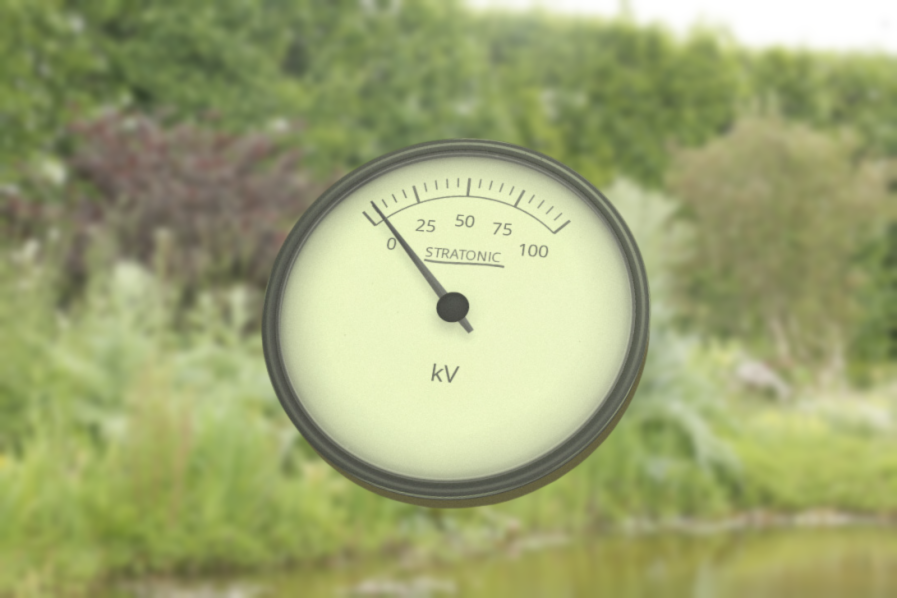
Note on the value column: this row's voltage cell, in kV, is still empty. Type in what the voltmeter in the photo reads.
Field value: 5 kV
